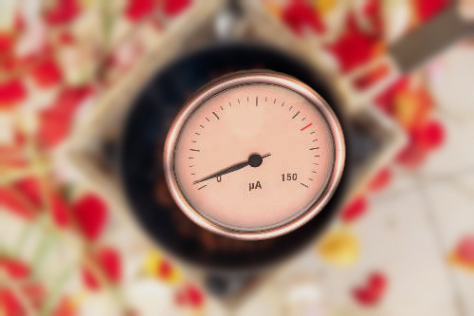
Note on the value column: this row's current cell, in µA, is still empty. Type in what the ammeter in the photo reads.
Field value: 5 µA
